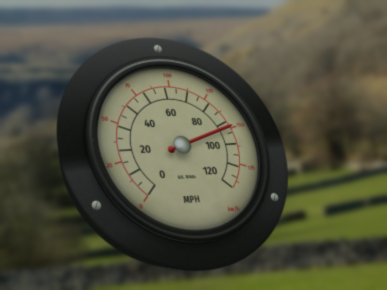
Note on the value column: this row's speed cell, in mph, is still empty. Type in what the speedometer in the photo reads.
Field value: 92.5 mph
